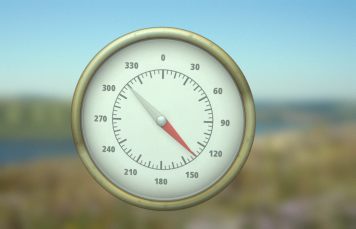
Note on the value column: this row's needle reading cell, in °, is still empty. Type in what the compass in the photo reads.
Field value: 135 °
